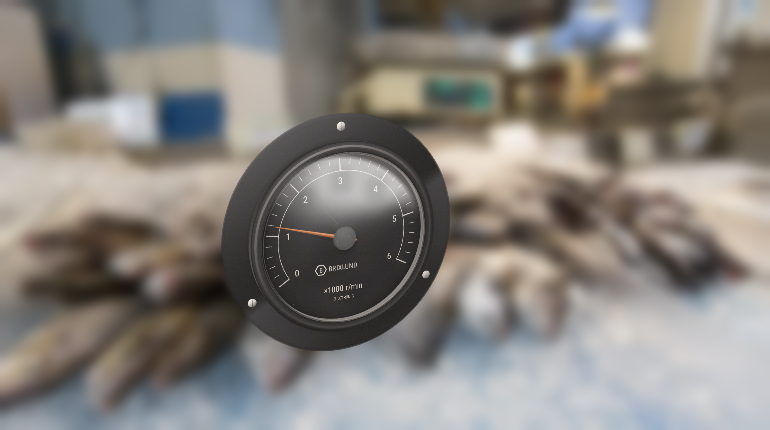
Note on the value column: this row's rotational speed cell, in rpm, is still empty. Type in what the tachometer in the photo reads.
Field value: 1200 rpm
